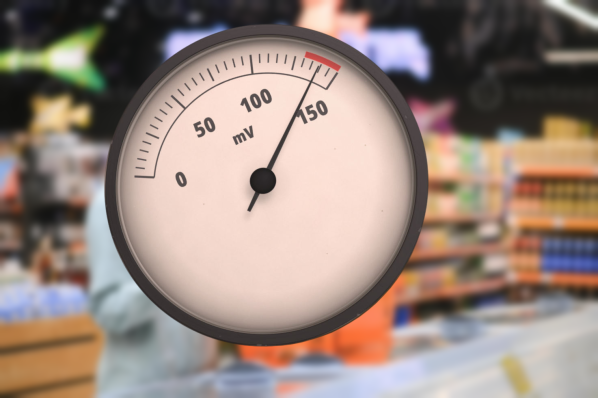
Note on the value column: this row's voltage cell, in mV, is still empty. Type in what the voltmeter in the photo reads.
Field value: 140 mV
